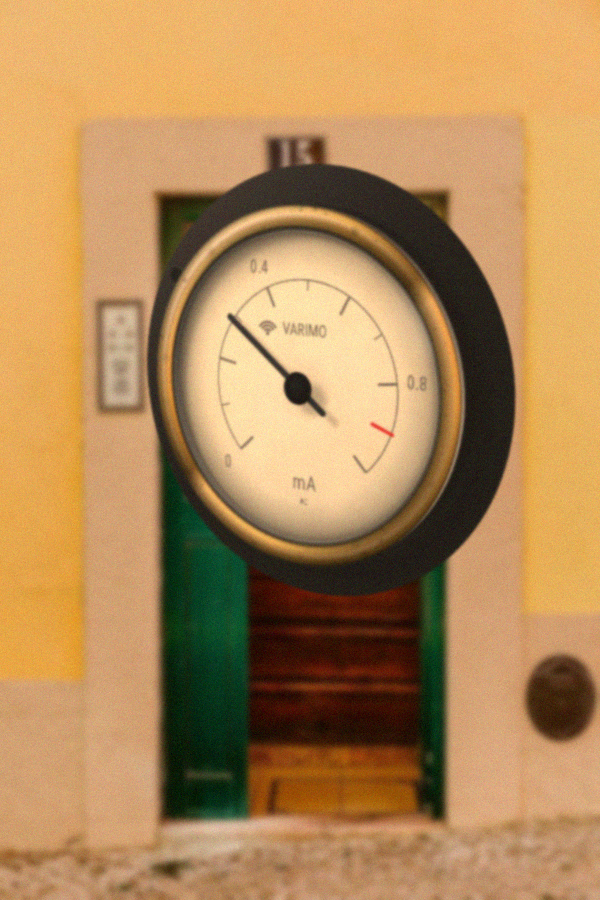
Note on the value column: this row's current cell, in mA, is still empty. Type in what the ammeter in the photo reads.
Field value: 0.3 mA
